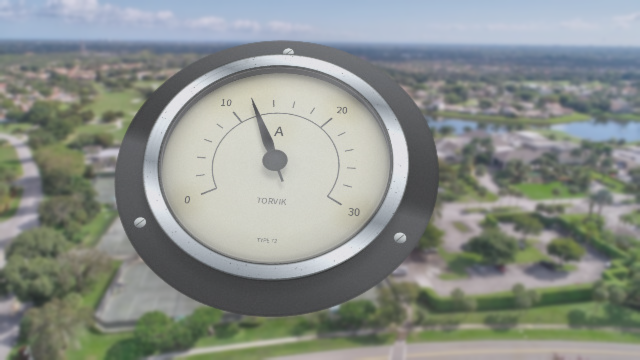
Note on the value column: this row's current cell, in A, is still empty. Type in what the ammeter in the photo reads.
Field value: 12 A
